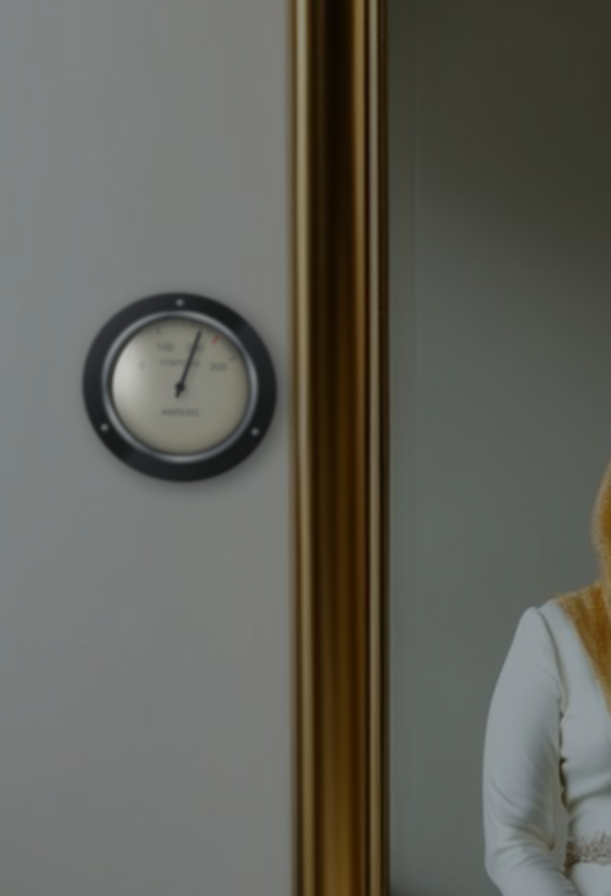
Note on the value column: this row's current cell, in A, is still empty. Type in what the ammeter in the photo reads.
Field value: 200 A
